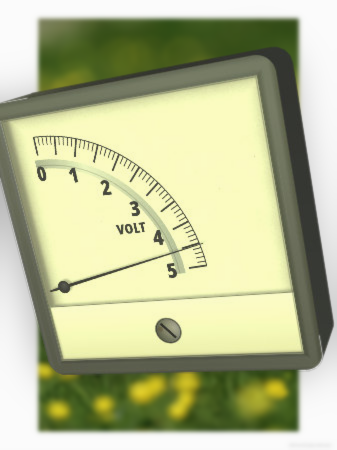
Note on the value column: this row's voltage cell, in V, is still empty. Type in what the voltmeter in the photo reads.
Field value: 4.5 V
